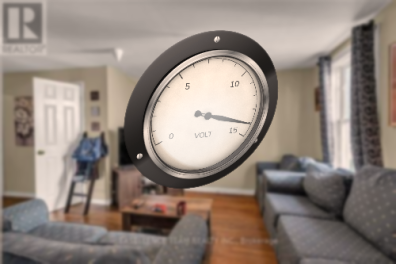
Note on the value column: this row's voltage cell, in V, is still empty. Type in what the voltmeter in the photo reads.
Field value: 14 V
